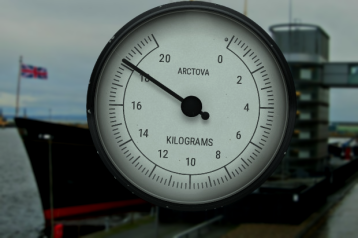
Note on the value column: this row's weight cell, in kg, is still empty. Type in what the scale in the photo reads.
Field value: 18.2 kg
